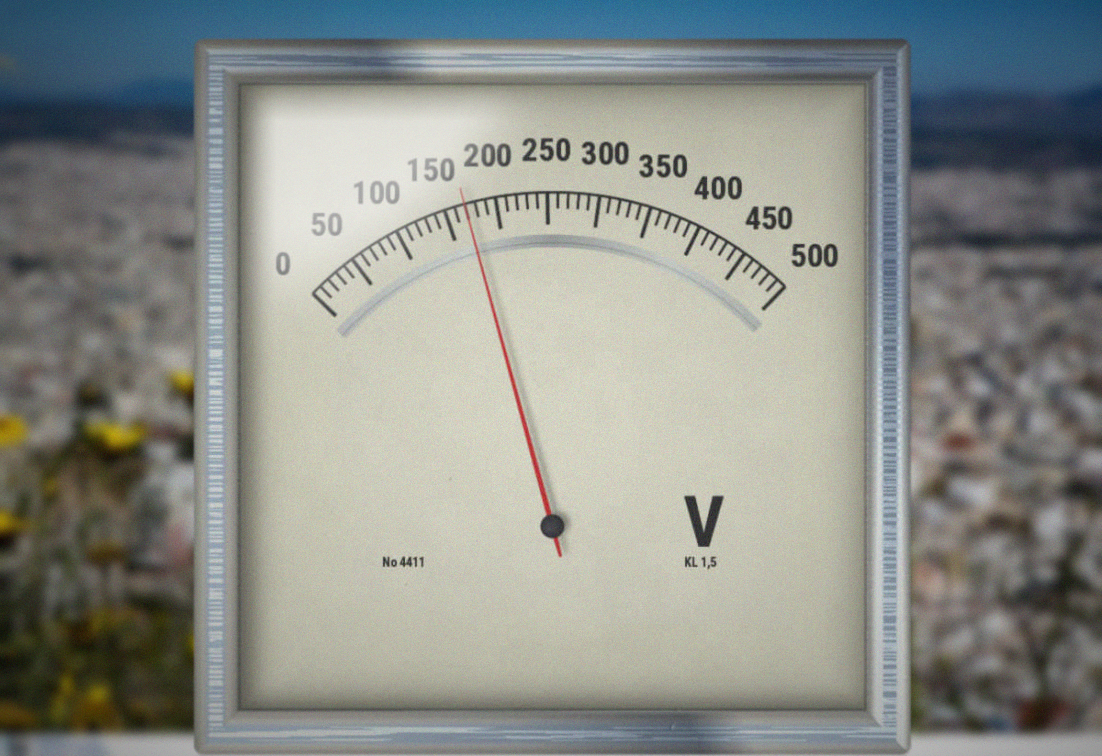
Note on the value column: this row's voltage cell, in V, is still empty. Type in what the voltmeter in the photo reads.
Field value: 170 V
